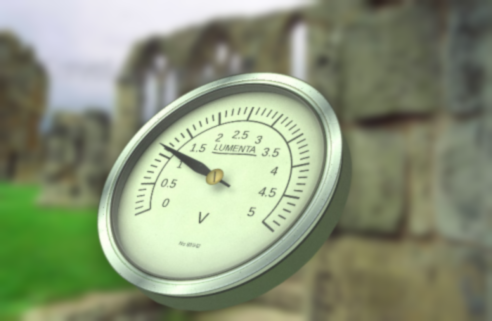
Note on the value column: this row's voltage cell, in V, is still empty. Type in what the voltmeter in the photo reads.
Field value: 1.1 V
